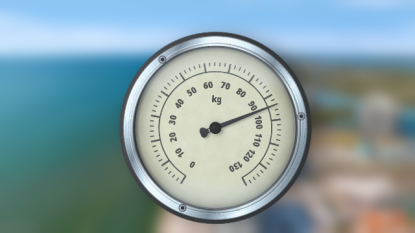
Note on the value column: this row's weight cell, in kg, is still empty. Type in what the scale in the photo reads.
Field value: 94 kg
